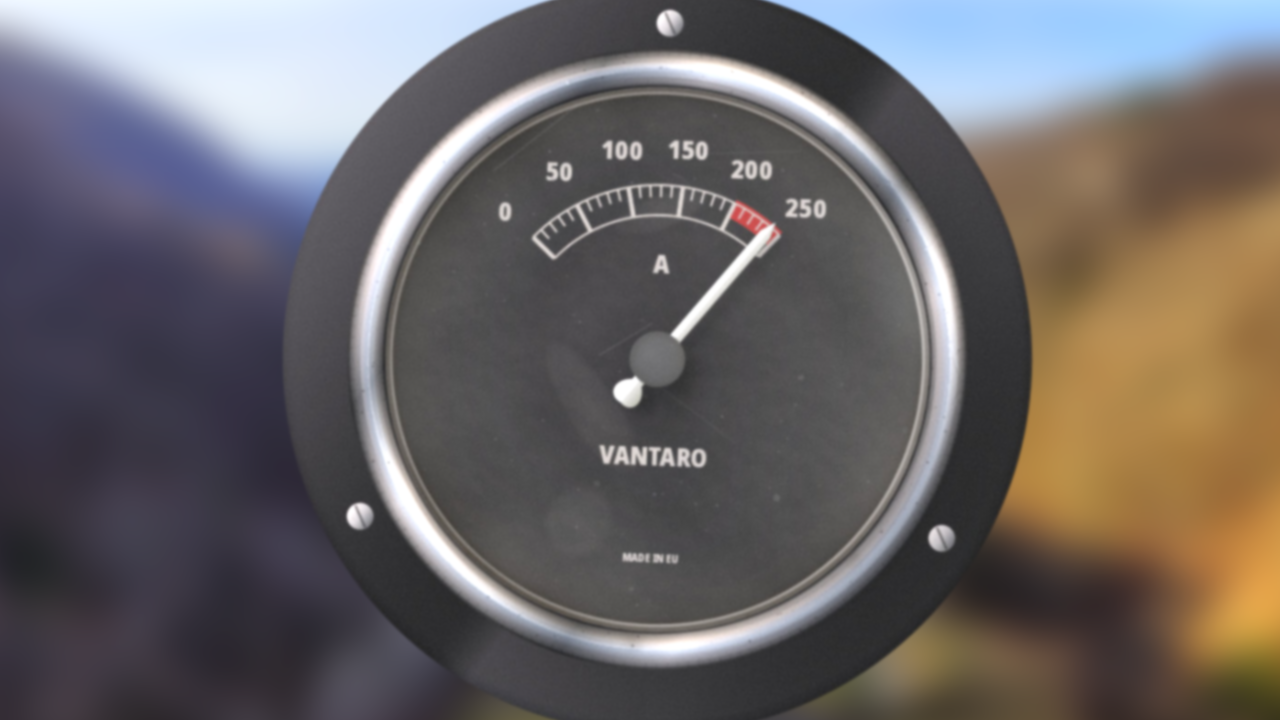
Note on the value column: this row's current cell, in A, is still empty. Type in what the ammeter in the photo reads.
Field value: 240 A
